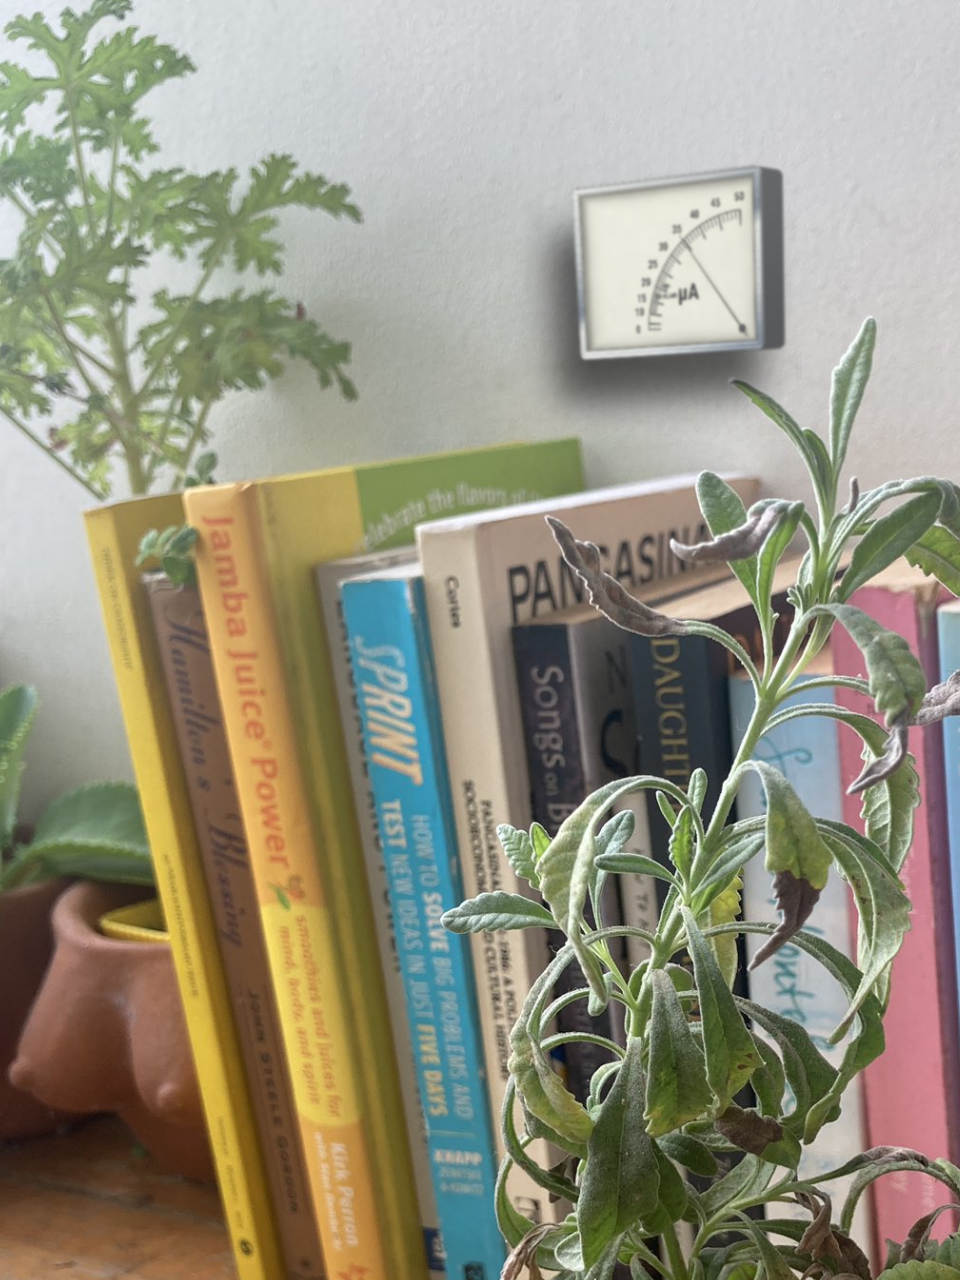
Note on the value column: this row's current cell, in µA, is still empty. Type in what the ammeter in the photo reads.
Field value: 35 µA
